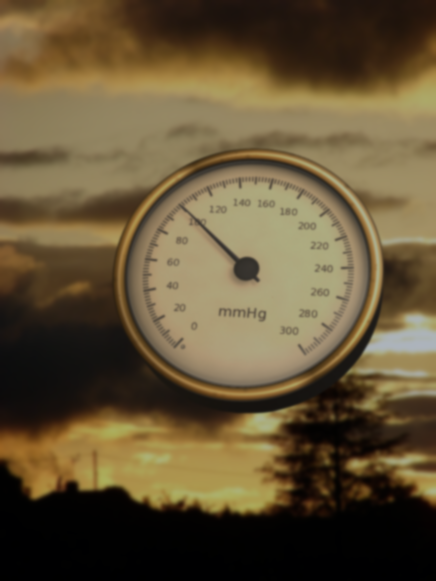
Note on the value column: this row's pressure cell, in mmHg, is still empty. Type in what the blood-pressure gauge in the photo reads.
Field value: 100 mmHg
